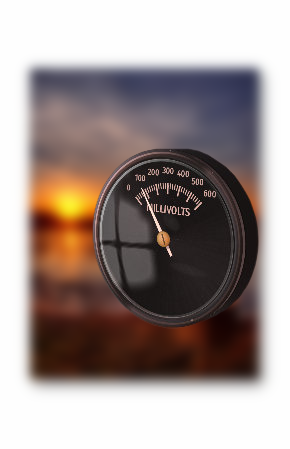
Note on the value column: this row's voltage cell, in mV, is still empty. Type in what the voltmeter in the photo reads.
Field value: 100 mV
